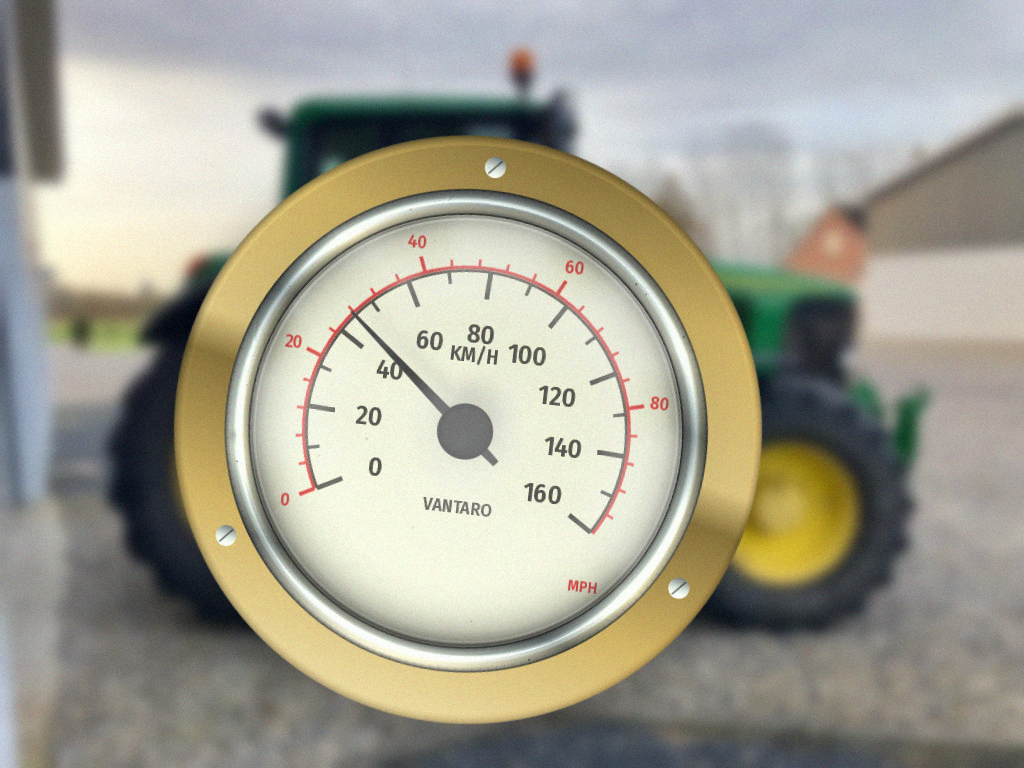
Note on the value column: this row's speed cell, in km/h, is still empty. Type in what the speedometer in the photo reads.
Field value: 45 km/h
